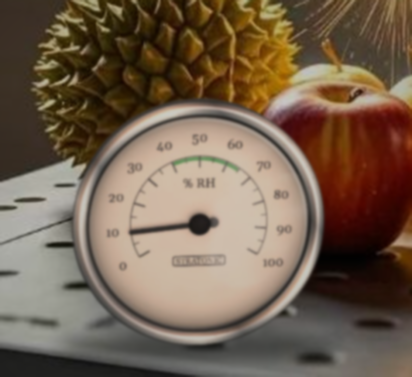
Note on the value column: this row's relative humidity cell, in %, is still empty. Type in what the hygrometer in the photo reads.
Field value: 10 %
